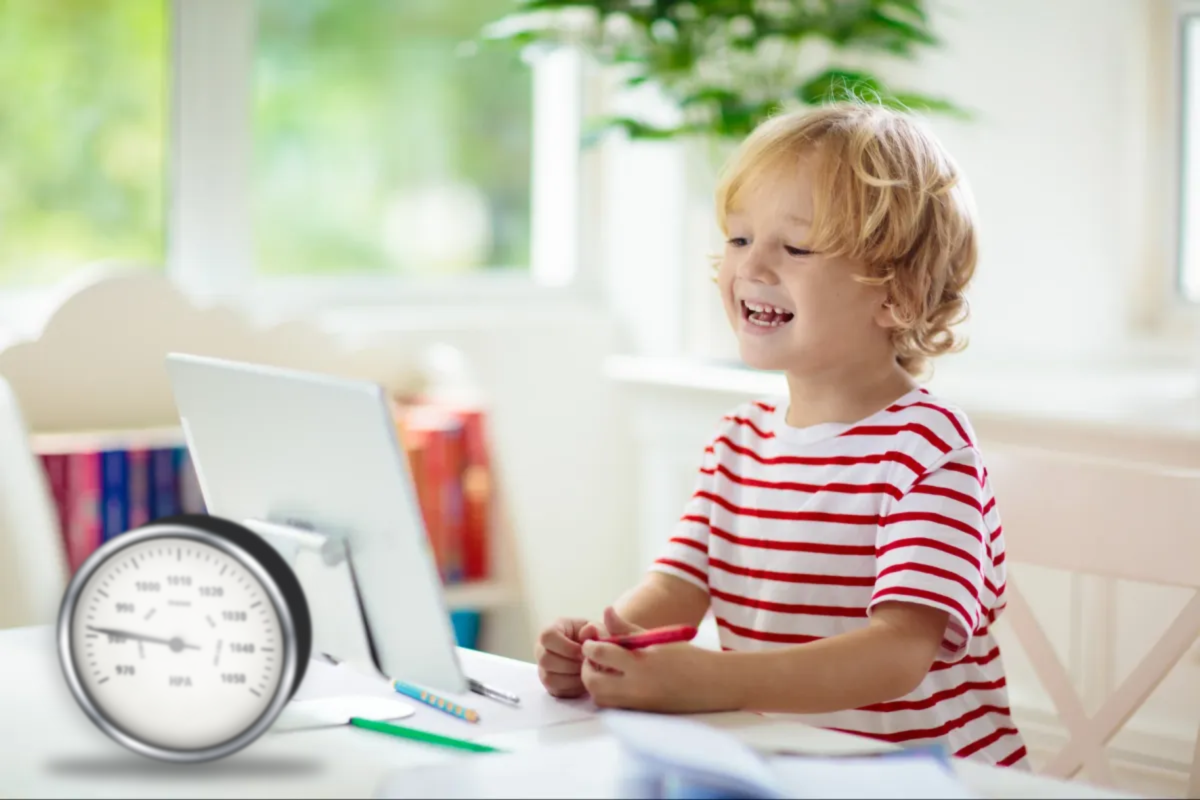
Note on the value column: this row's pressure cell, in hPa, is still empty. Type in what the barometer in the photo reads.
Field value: 982 hPa
